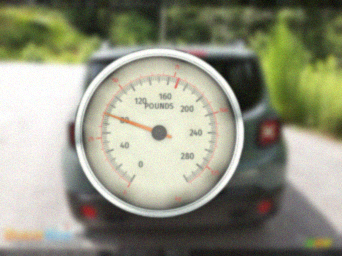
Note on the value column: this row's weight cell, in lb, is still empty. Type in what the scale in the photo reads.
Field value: 80 lb
